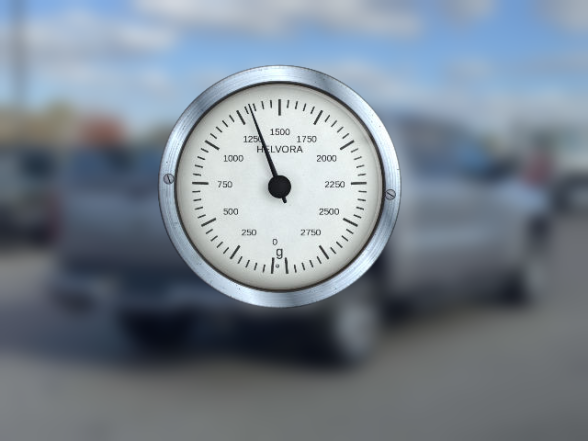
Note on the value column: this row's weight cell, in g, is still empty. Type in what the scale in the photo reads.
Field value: 1325 g
